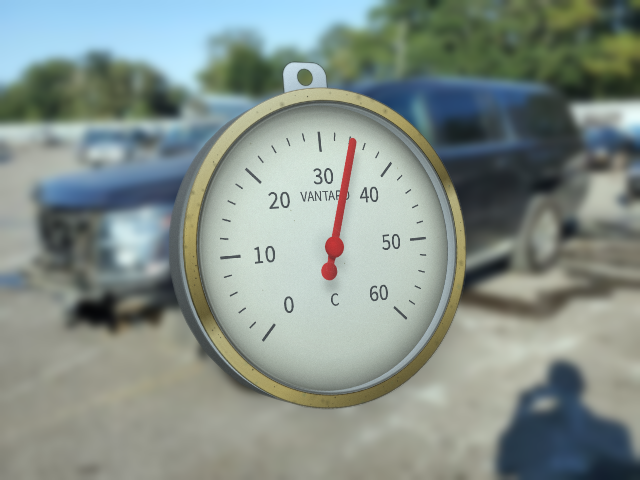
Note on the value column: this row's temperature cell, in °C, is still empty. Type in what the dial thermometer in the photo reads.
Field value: 34 °C
